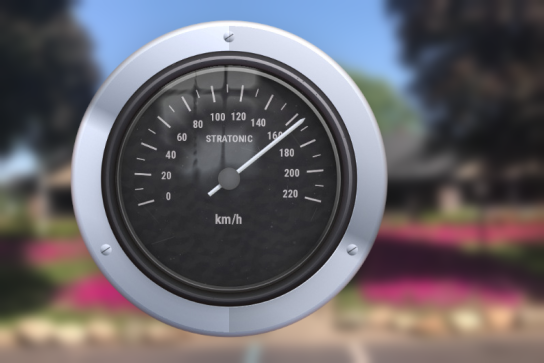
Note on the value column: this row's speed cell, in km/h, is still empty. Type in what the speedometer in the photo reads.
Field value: 165 km/h
